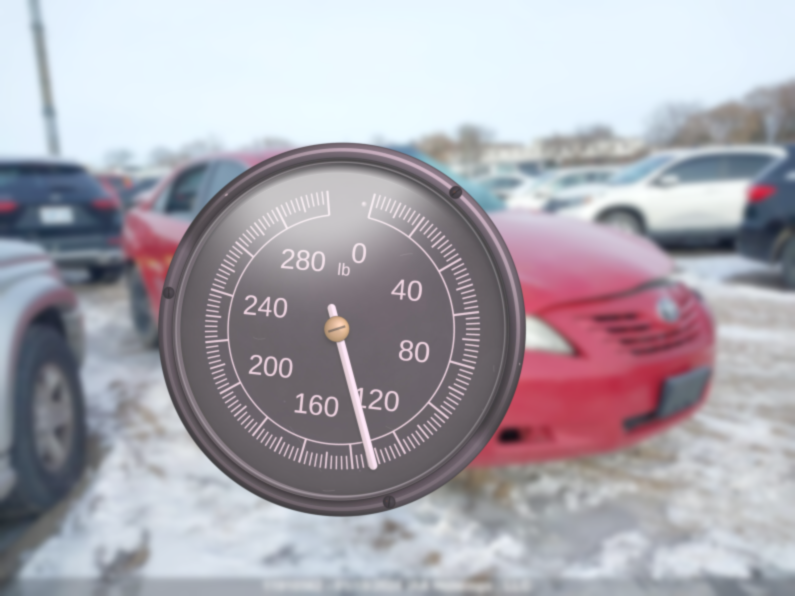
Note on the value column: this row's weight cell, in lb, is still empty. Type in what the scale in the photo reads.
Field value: 132 lb
